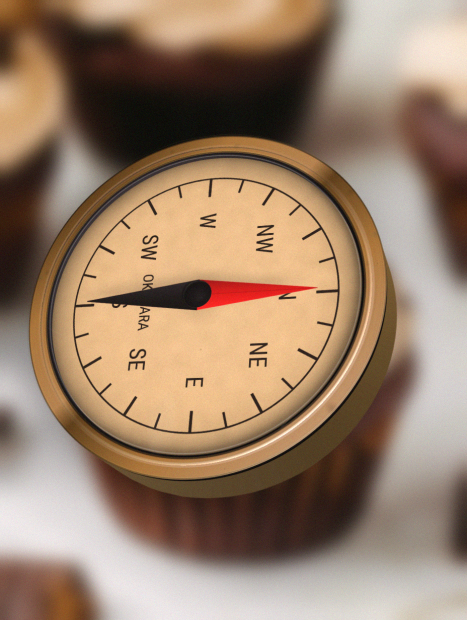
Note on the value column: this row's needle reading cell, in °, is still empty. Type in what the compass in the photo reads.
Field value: 0 °
